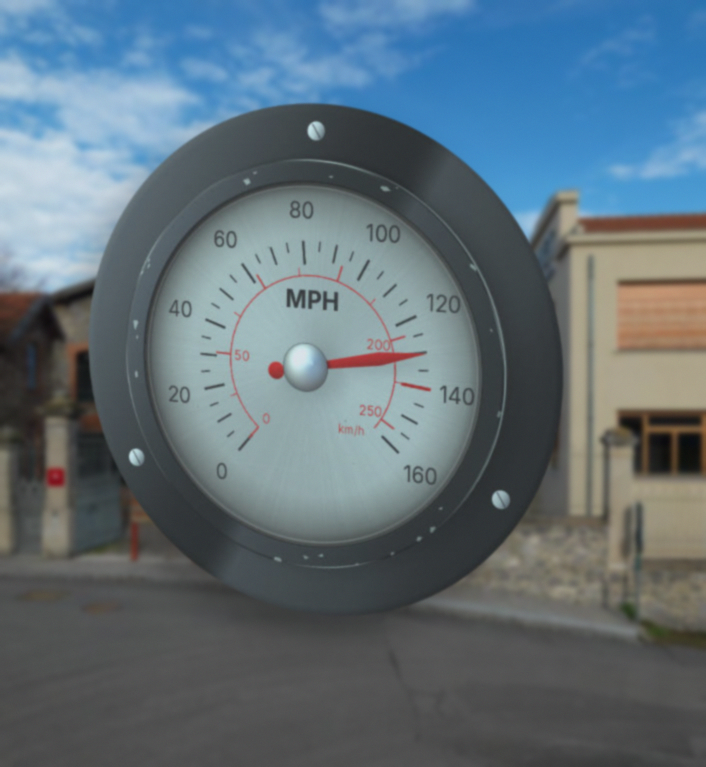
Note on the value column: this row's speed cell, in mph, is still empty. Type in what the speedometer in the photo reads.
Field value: 130 mph
